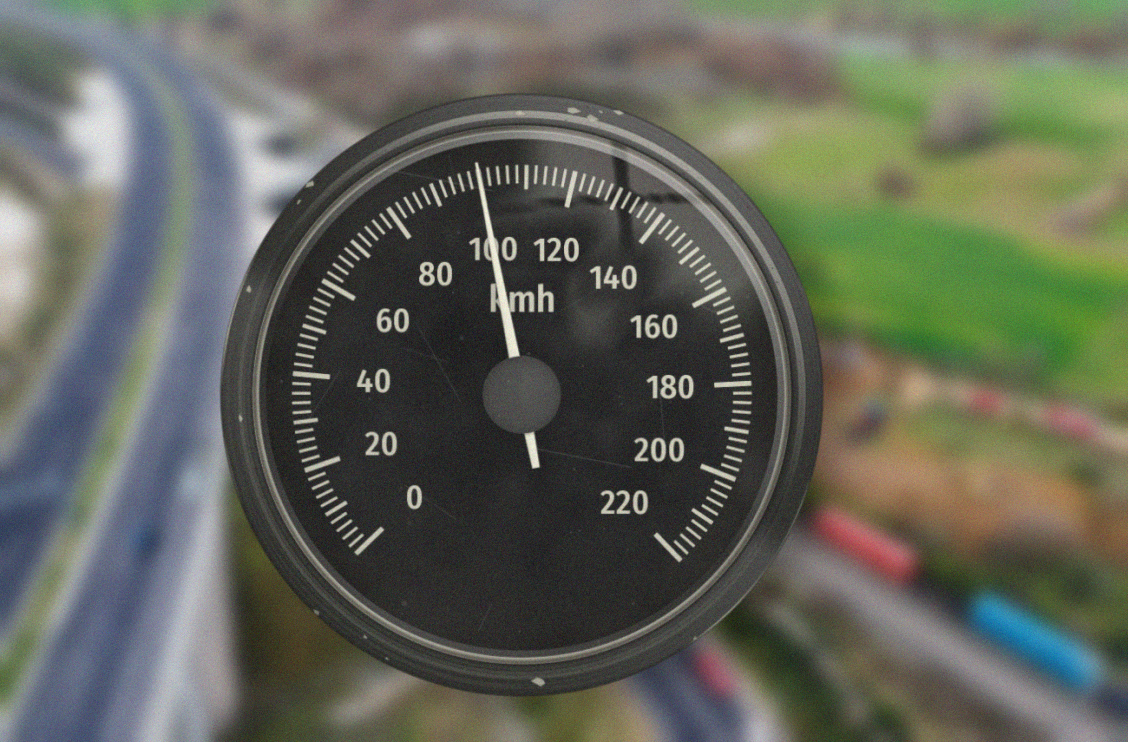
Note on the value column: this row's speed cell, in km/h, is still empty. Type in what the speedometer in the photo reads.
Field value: 100 km/h
